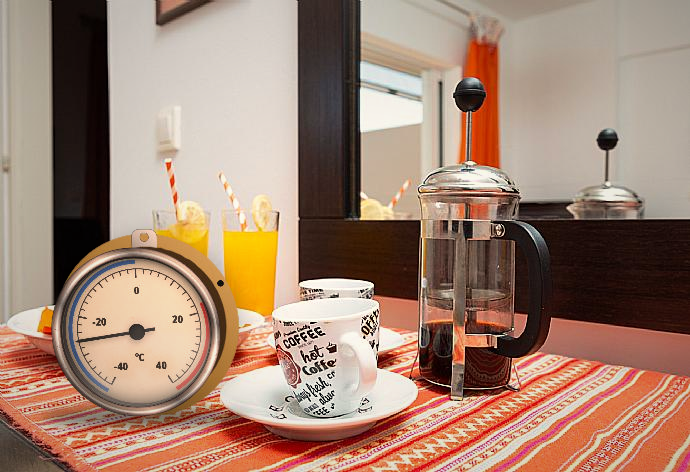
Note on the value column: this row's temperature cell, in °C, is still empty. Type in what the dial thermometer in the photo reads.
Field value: -26 °C
